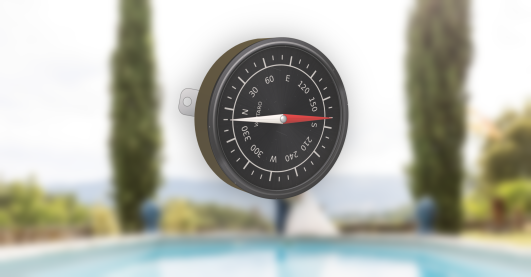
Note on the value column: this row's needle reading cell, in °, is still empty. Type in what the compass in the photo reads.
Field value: 170 °
